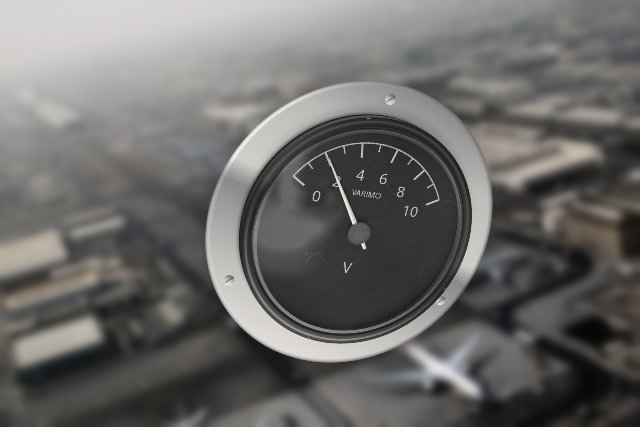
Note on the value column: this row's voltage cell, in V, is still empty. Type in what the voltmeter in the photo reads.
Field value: 2 V
